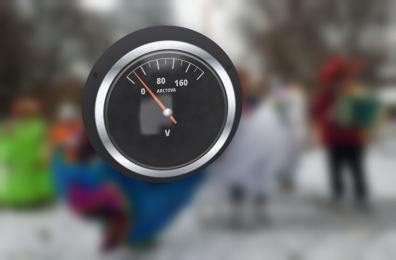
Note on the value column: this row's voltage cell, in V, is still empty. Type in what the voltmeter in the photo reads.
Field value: 20 V
